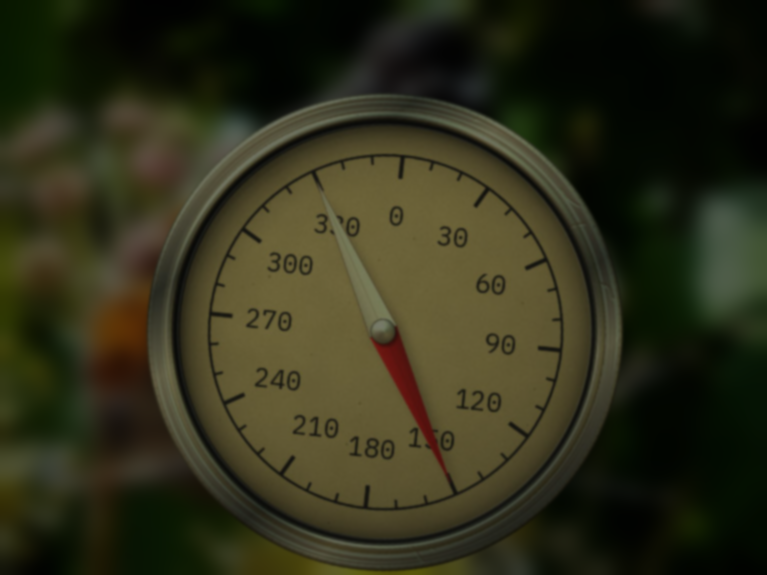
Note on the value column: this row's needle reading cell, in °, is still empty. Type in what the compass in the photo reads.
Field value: 150 °
